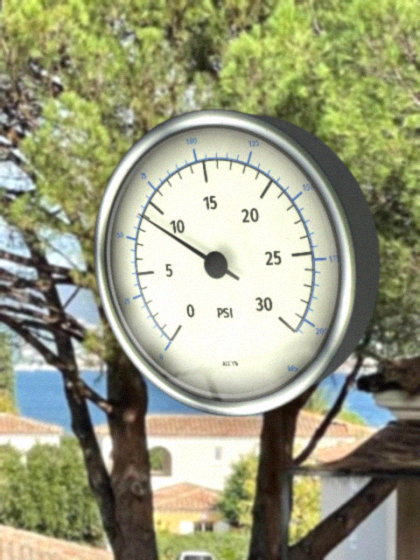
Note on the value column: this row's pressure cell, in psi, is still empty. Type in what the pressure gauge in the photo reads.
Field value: 9 psi
